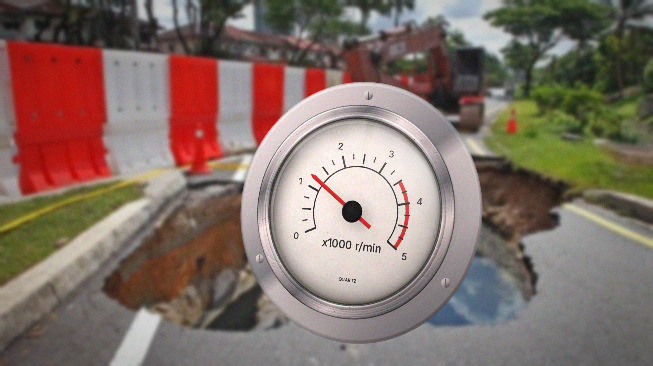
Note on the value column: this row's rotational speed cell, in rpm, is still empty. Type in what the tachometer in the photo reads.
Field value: 1250 rpm
